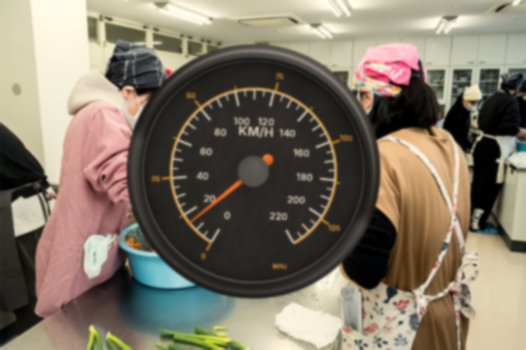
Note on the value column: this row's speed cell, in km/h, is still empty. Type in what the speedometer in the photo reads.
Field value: 15 km/h
